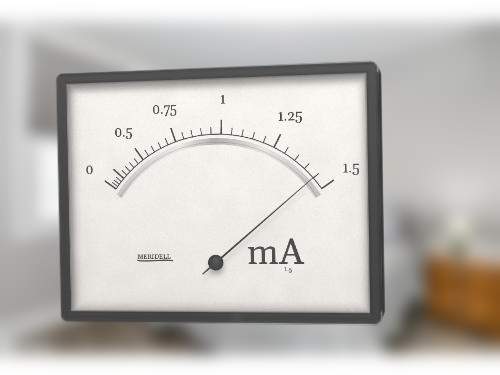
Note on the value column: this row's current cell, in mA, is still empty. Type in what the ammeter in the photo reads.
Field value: 1.45 mA
